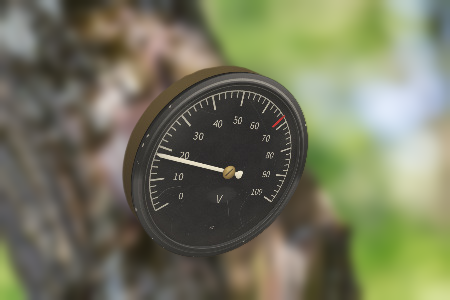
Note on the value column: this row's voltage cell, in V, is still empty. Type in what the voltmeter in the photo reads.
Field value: 18 V
